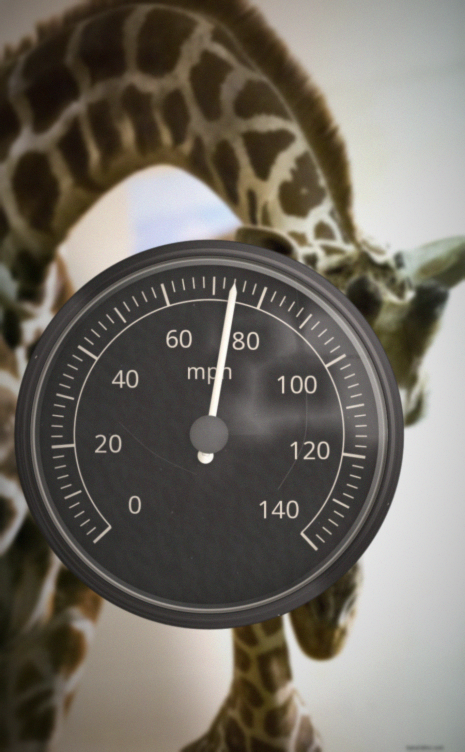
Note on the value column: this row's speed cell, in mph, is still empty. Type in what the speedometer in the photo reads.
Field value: 74 mph
